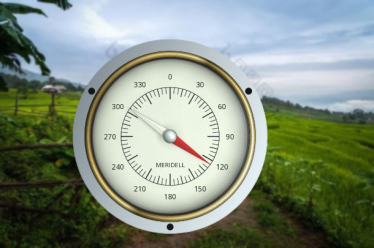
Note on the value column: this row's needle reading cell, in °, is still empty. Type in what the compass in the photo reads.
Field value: 125 °
